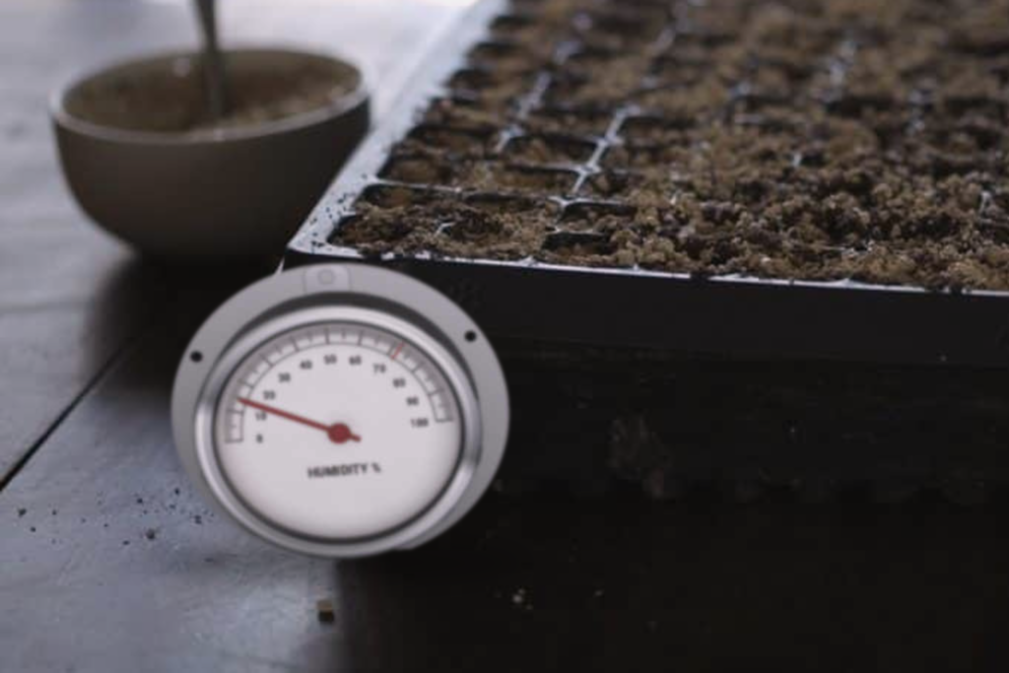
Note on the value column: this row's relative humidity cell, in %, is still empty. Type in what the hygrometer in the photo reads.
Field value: 15 %
